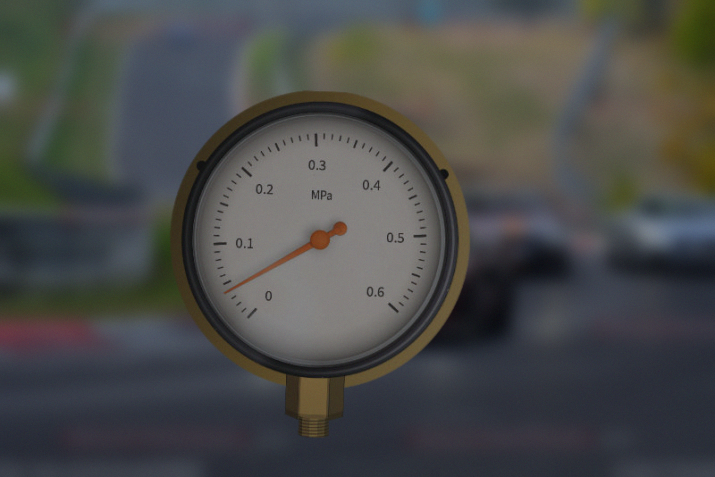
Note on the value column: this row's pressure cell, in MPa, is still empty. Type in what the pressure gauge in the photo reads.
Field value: 0.04 MPa
